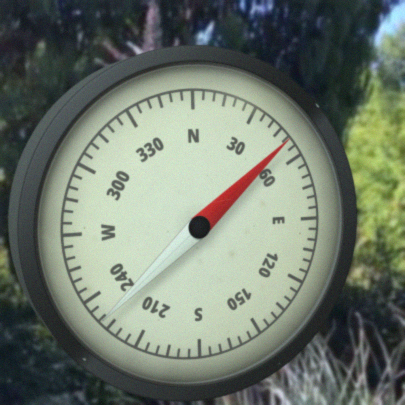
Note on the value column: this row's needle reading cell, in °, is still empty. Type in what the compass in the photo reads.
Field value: 50 °
